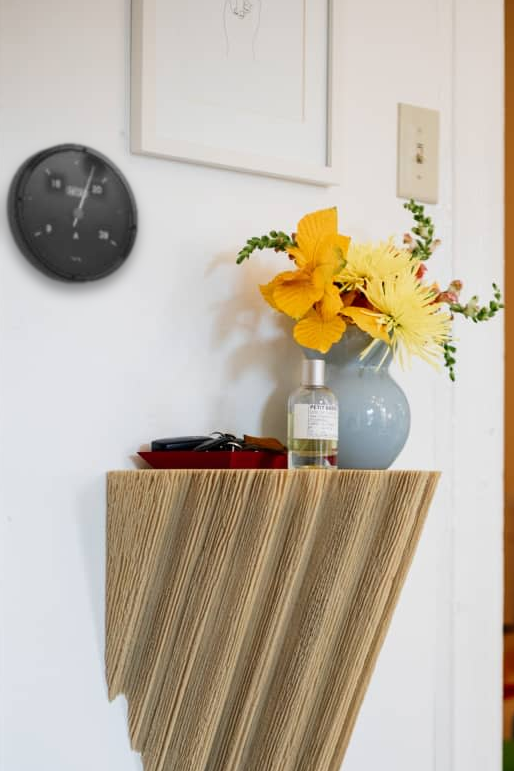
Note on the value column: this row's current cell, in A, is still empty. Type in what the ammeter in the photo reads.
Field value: 17.5 A
